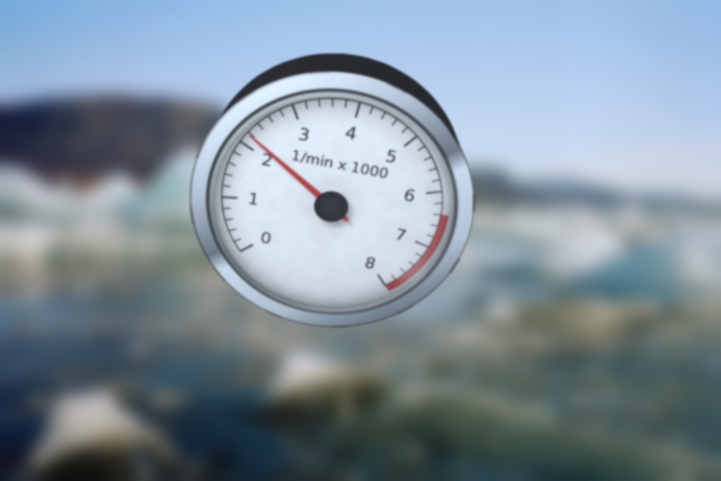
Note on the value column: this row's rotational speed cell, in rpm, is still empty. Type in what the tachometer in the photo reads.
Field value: 2200 rpm
